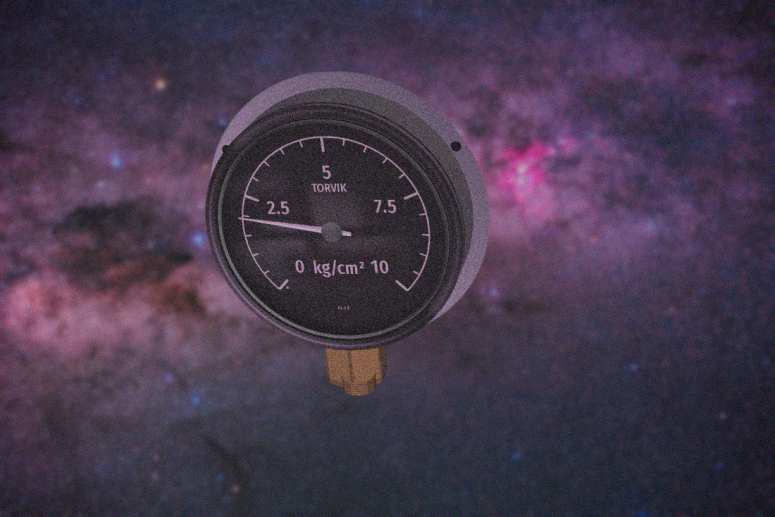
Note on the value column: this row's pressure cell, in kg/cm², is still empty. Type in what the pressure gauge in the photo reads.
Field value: 2 kg/cm²
